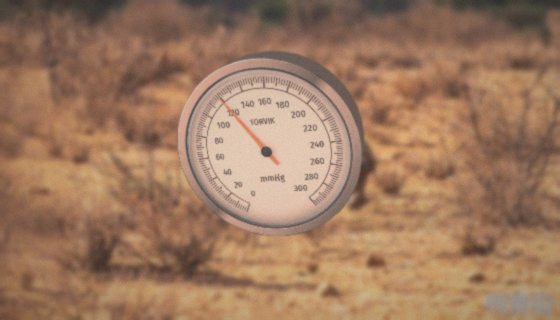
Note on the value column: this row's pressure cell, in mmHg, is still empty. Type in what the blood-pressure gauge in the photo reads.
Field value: 120 mmHg
